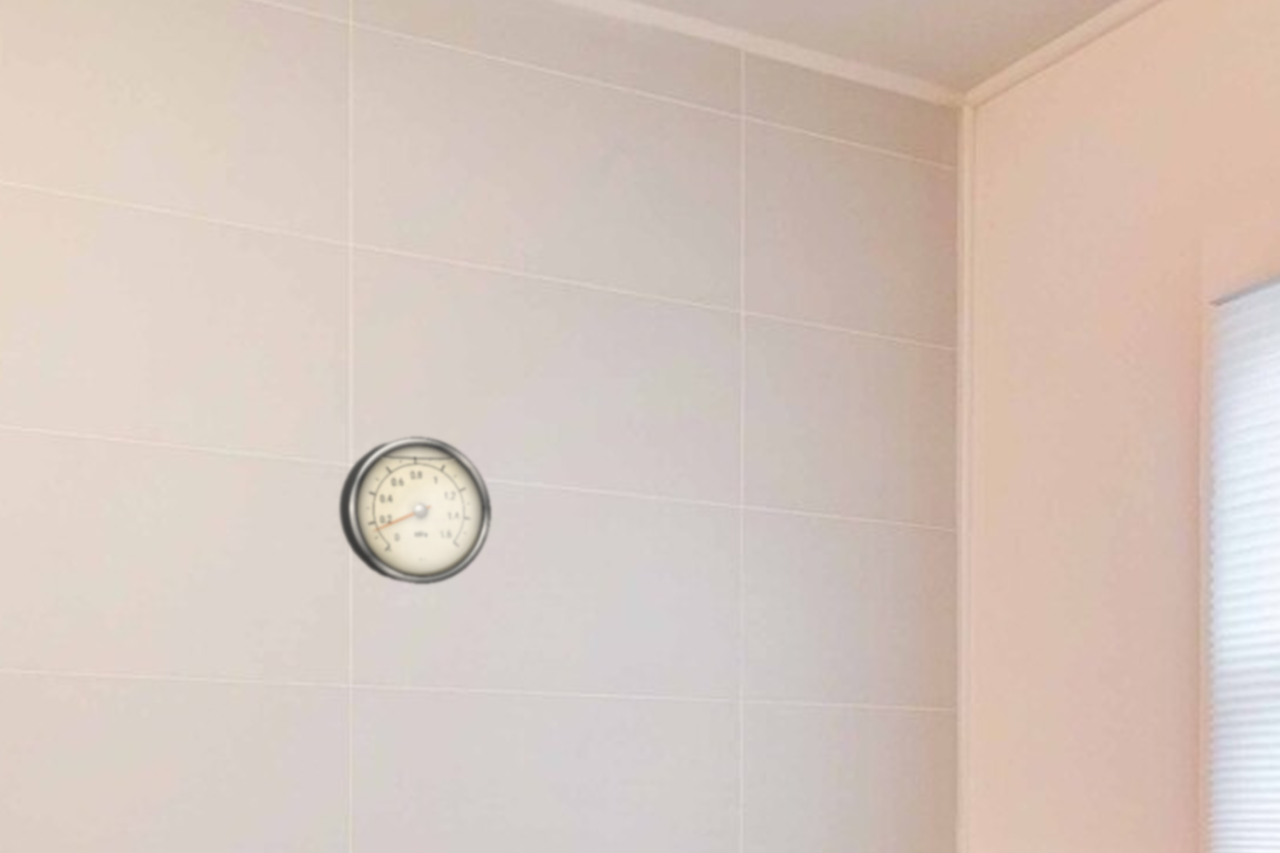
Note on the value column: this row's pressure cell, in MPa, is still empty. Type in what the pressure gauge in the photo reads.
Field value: 0.15 MPa
